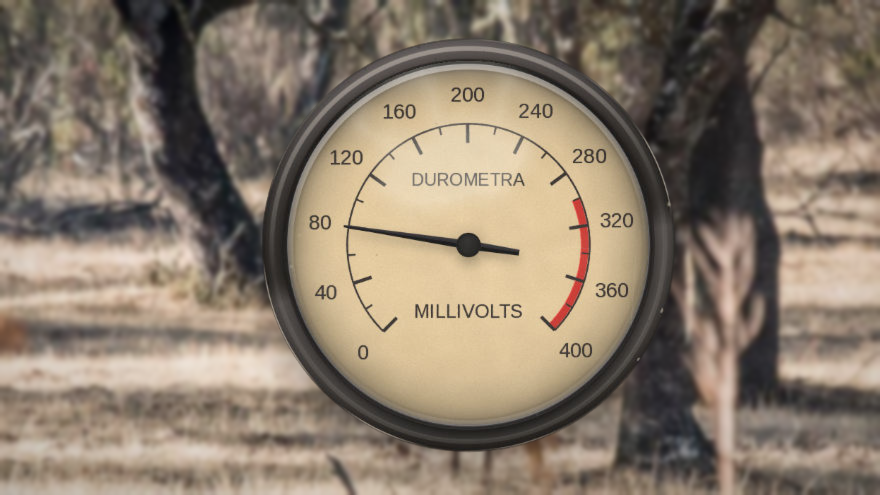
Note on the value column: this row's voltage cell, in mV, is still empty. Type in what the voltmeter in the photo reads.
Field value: 80 mV
